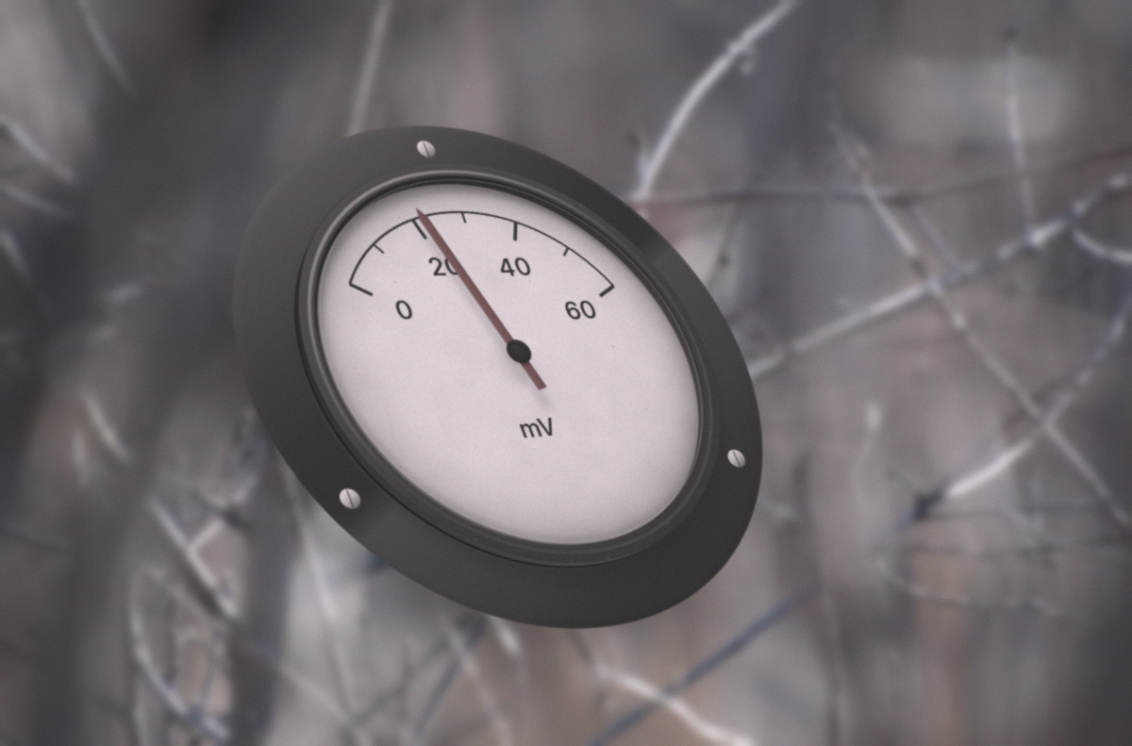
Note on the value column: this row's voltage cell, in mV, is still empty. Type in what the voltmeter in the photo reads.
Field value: 20 mV
